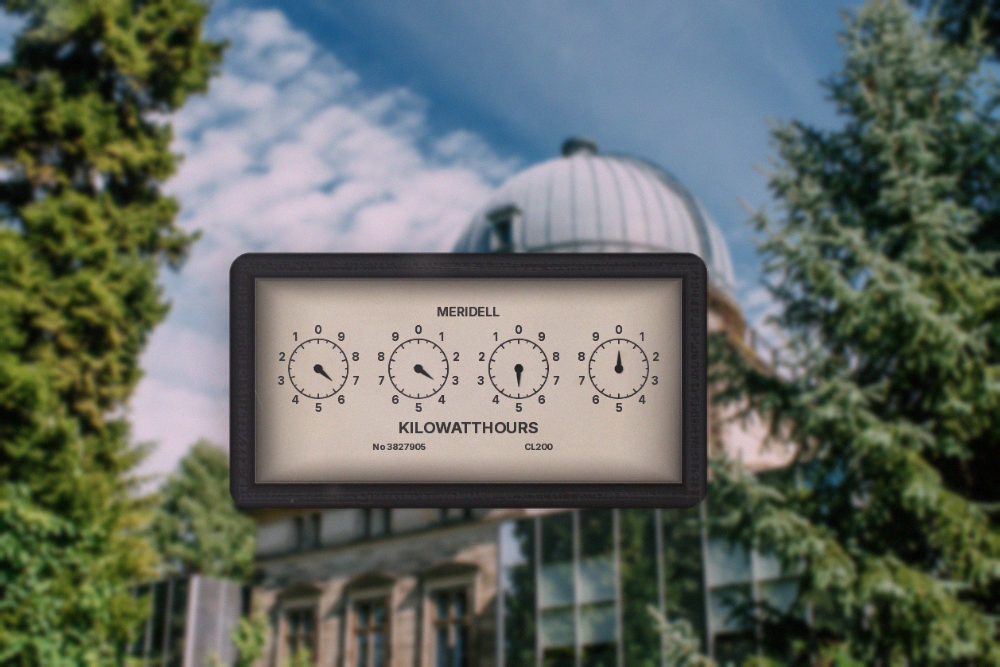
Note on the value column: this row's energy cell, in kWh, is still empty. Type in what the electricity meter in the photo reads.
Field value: 6350 kWh
